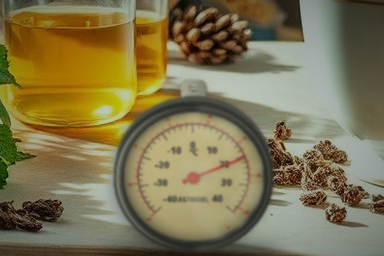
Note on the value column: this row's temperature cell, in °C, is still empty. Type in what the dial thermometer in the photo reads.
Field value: 20 °C
